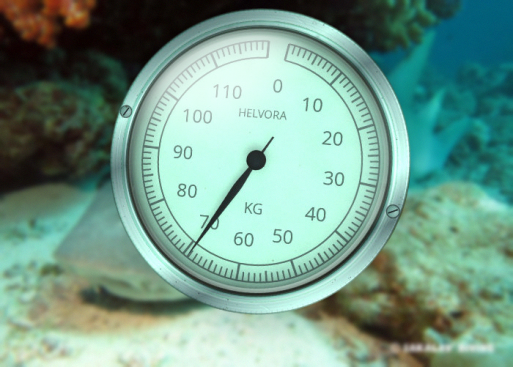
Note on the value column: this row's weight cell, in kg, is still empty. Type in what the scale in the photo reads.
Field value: 69 kg
